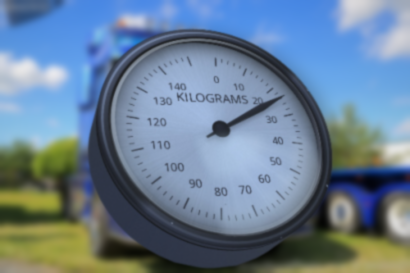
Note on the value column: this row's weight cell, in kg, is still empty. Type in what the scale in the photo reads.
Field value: 24 kg
